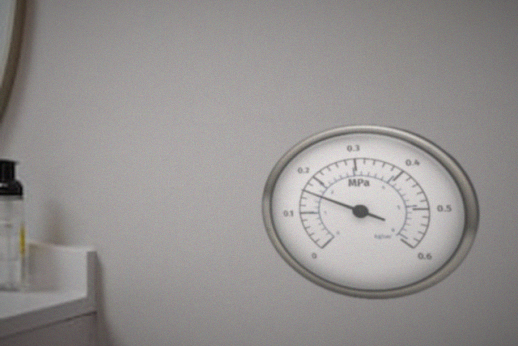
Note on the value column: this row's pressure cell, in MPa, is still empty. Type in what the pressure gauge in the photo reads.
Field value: 0.16 MPa
